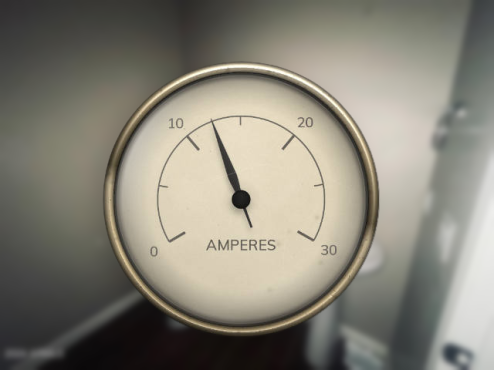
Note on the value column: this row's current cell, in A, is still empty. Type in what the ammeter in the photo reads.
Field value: 12.5 A
